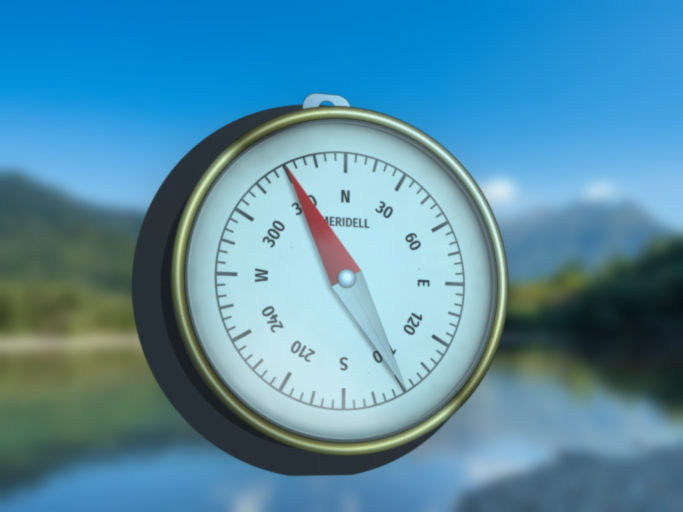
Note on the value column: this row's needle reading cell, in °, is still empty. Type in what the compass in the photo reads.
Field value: 330 °
